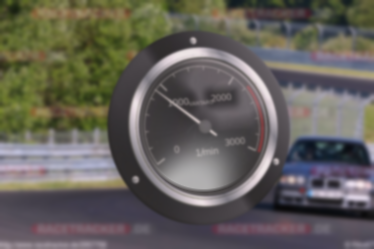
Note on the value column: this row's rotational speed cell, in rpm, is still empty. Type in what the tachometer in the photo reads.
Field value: 900 rpm
